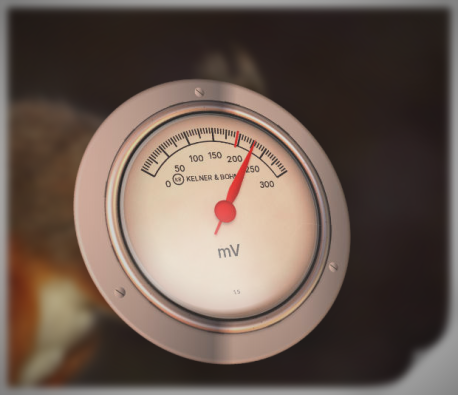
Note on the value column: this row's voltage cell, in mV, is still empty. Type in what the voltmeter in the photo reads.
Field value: 225 mV
